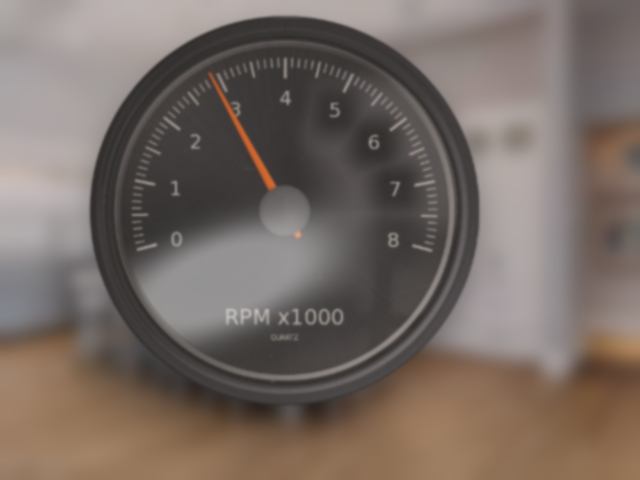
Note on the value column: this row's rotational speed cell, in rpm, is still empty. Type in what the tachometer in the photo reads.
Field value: 2900 rpm
